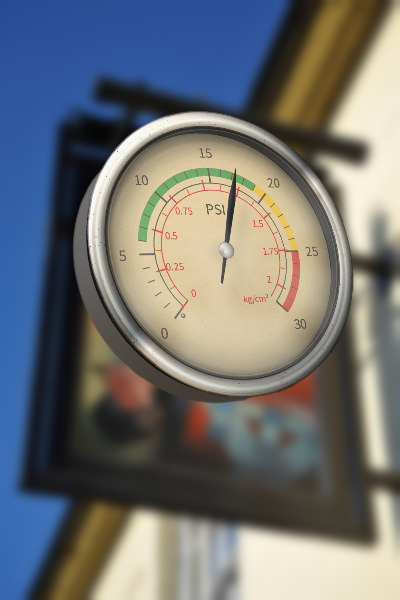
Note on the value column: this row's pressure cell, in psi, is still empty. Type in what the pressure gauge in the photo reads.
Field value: 17 psi
